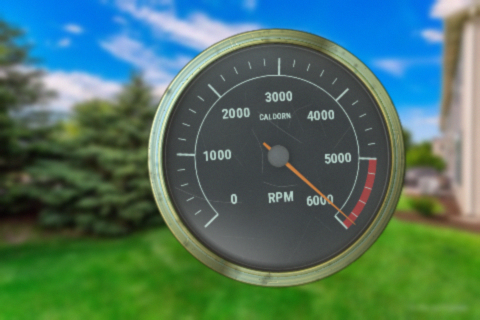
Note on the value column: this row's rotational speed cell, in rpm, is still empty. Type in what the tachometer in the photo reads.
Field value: 5900 rpm
